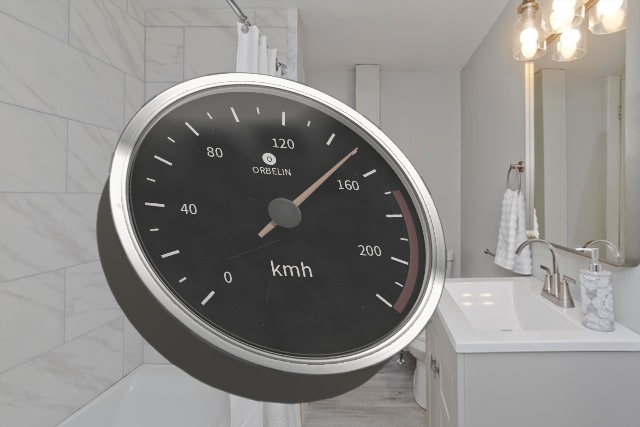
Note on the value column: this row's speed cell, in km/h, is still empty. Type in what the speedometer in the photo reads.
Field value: 150 km/h
